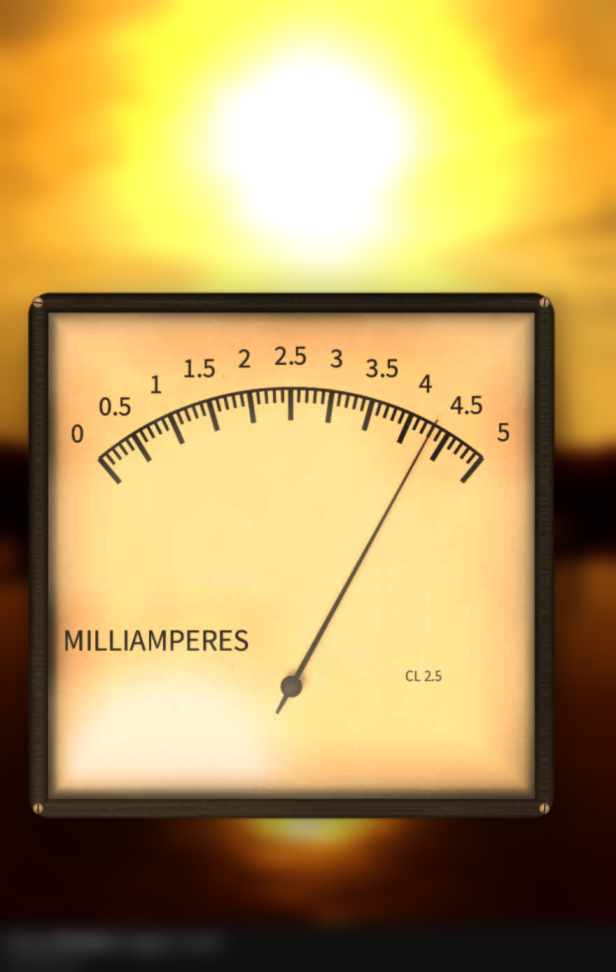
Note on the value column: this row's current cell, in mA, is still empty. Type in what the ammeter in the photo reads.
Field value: 4.3 mA
